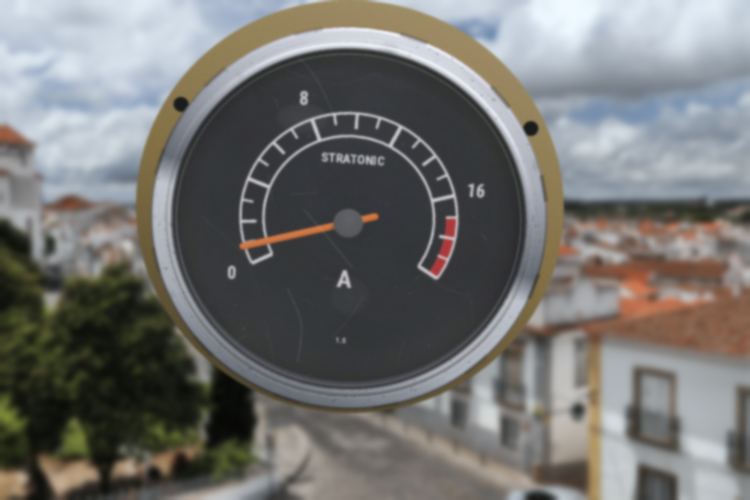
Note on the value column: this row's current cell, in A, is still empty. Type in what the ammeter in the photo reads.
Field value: 1 A
